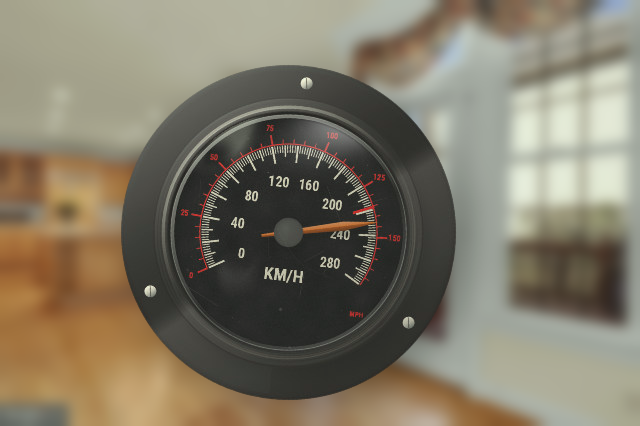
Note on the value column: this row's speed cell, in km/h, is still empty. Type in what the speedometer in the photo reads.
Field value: 230 km/h
